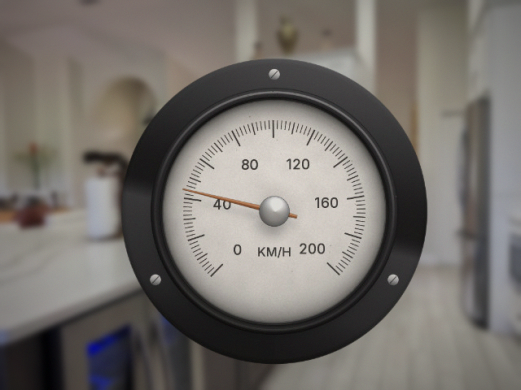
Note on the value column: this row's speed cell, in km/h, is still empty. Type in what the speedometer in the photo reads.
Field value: 44 km/h
